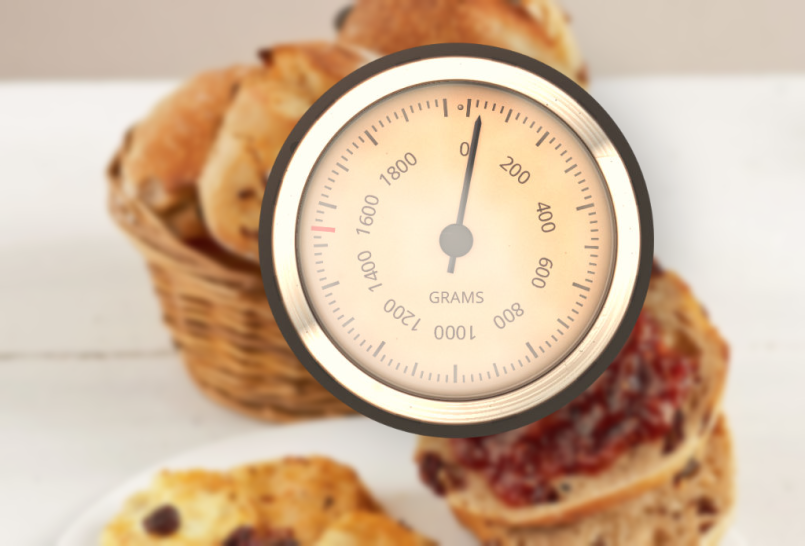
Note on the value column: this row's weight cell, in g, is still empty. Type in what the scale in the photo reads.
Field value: 30 g
